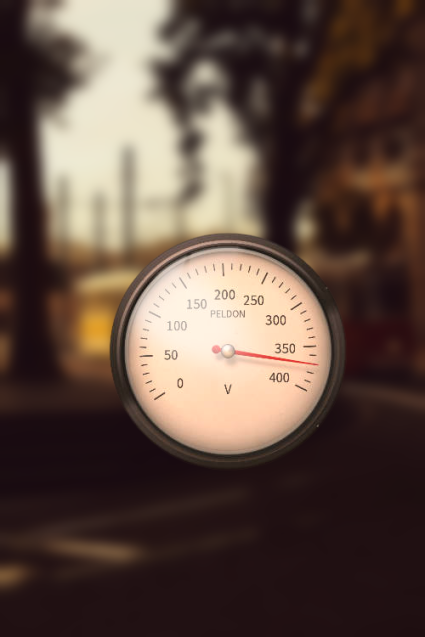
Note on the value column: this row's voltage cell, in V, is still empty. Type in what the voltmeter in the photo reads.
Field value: 370 V
